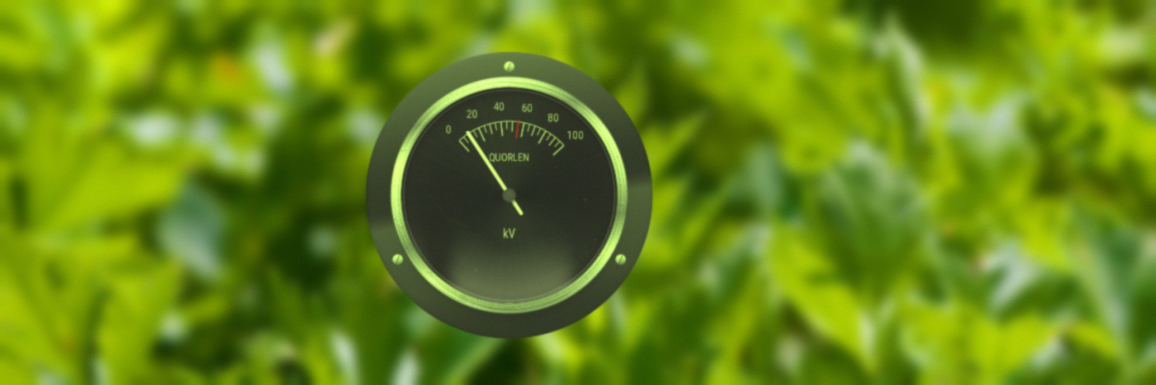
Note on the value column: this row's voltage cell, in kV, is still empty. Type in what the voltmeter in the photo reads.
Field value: 10 kV
